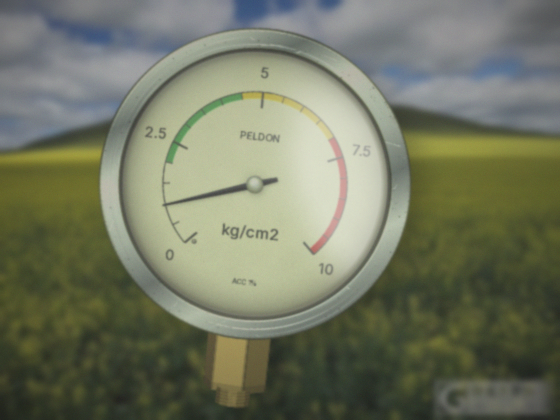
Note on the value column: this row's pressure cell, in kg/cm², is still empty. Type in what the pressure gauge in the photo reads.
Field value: 1 kg/cm²
